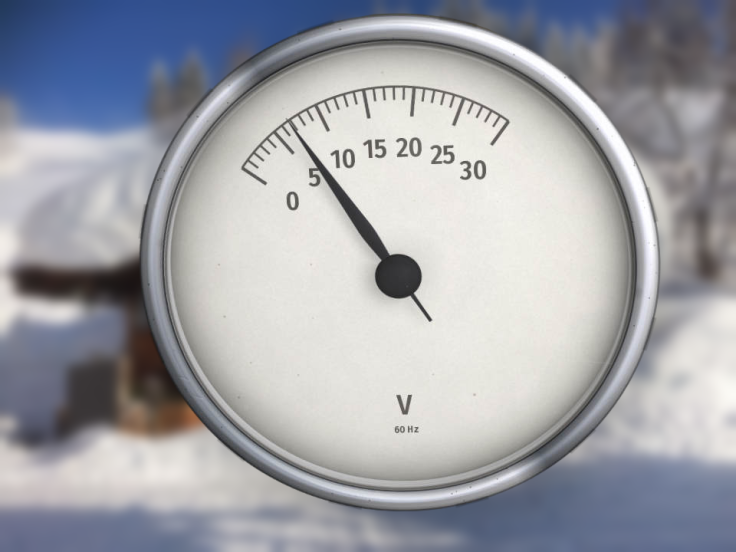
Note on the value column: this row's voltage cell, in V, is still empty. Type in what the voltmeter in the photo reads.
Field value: 7 V
